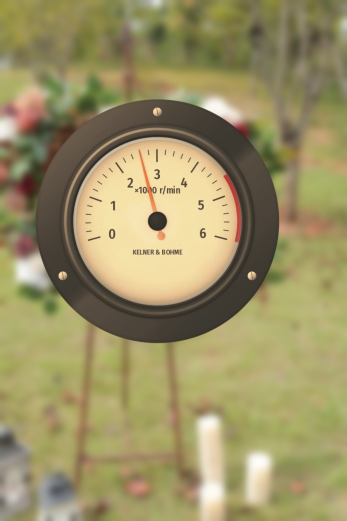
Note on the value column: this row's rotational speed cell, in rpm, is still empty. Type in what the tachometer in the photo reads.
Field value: 2600 rpm
